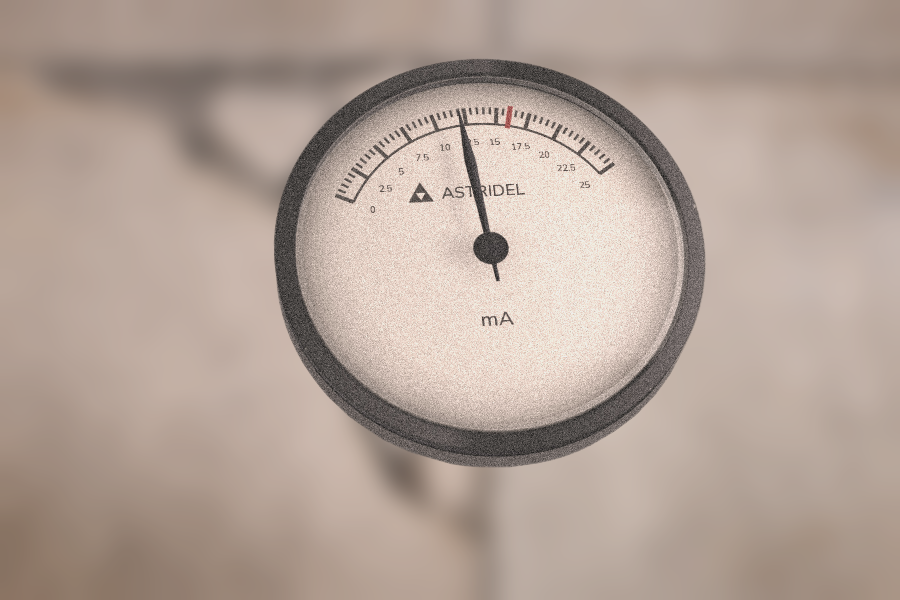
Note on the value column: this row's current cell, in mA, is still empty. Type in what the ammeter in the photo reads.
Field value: 12 mA
